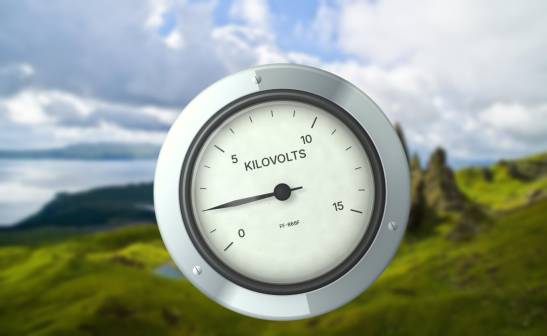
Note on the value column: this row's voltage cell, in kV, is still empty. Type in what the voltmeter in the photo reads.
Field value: 2 kV
